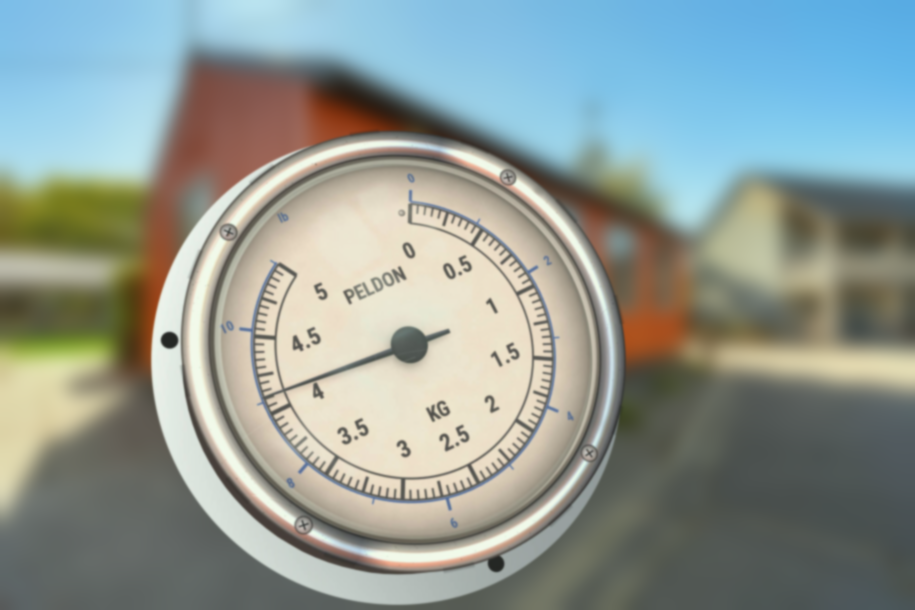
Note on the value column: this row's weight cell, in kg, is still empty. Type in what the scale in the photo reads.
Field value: 4.1 kg
